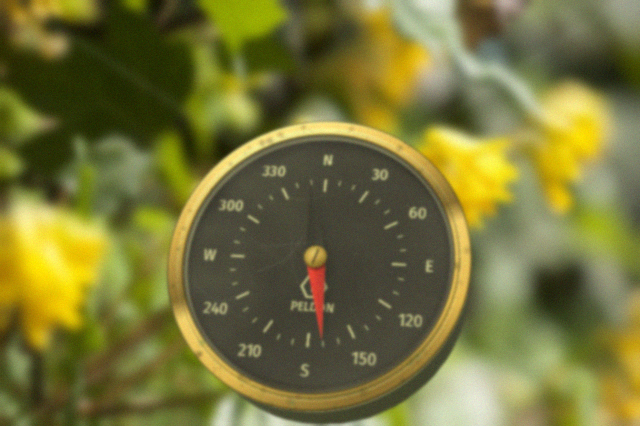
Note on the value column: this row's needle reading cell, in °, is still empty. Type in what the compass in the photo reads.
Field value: 170 °
